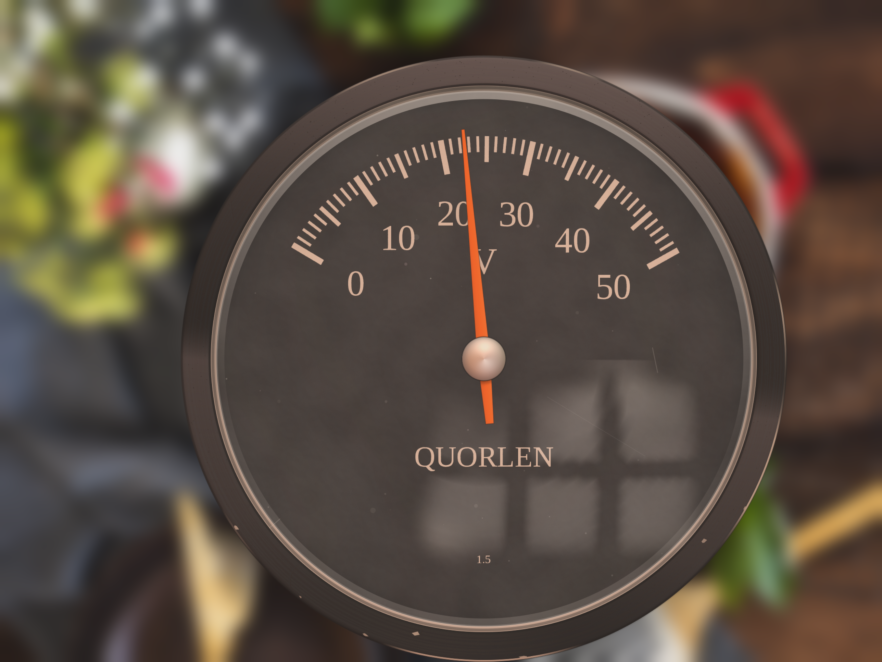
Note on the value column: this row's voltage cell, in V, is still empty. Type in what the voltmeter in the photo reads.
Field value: 22.5 V
